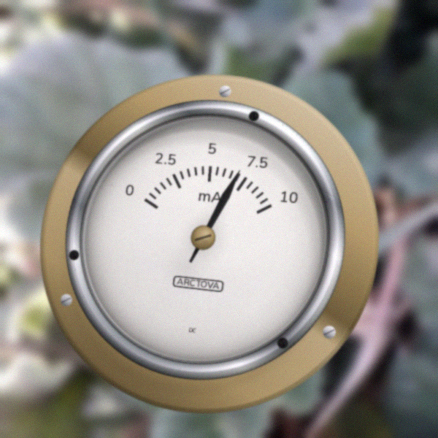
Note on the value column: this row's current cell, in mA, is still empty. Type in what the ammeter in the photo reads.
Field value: 7 mA
